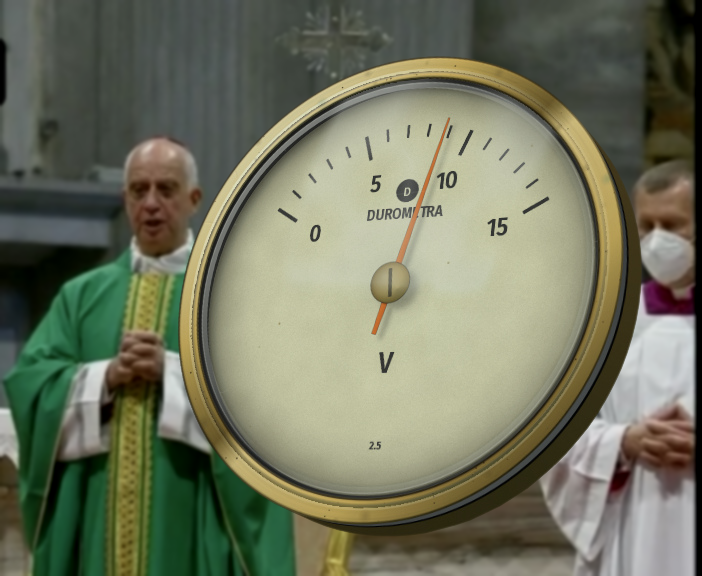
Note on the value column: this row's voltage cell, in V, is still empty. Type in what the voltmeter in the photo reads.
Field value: 9 V
